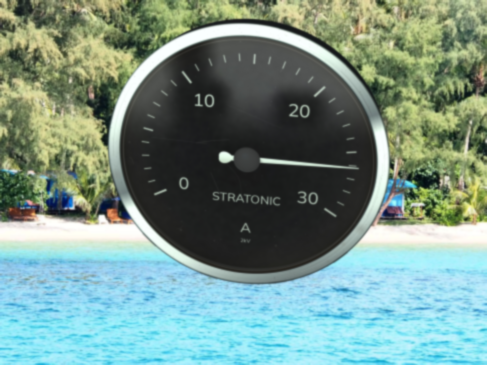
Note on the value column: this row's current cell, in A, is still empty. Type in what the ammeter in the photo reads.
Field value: 26 A
